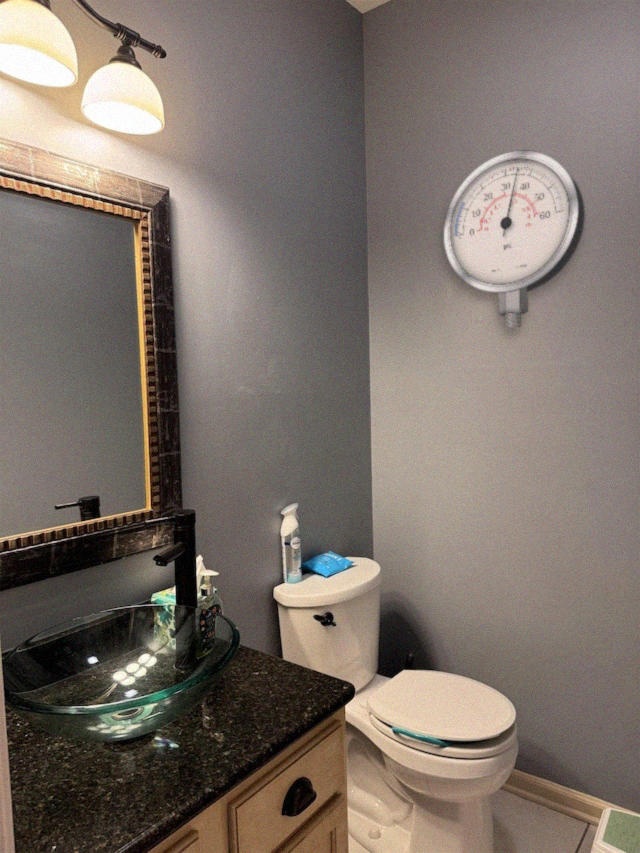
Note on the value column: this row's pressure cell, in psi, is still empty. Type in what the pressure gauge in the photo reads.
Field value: 35 psi
